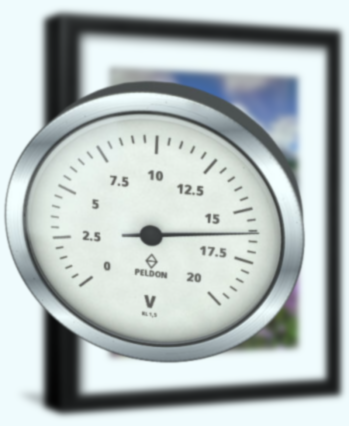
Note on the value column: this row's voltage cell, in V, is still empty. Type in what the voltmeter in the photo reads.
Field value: 16 V
